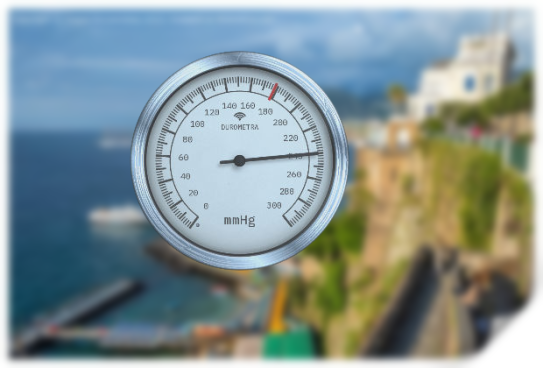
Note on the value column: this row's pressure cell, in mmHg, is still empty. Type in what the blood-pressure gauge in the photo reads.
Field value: 240 mmHg
